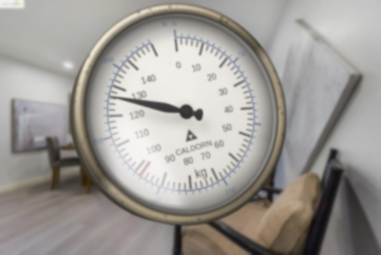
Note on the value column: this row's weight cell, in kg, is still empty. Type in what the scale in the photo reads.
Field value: 126 kg
